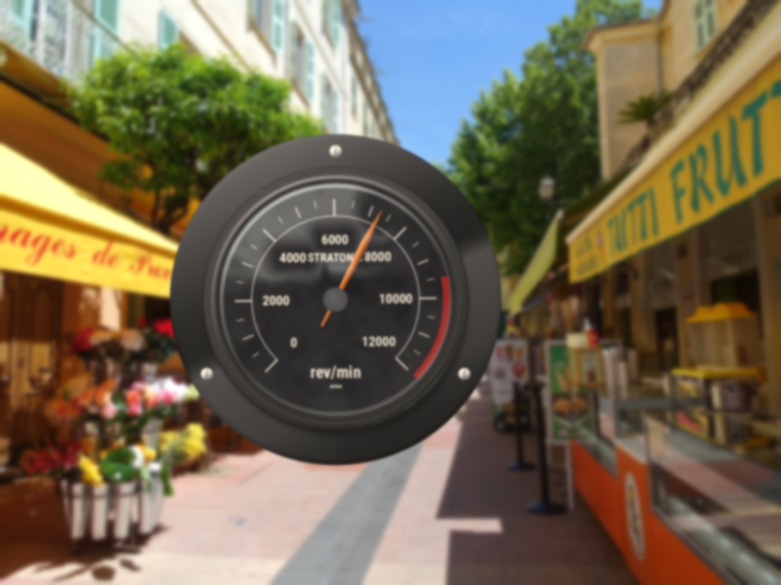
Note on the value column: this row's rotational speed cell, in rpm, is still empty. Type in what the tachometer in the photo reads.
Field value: 7250 rpm
